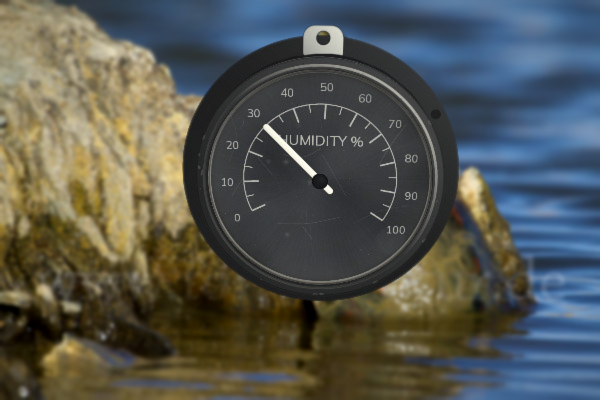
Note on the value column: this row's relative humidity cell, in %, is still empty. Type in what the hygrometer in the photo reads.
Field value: 30 %
